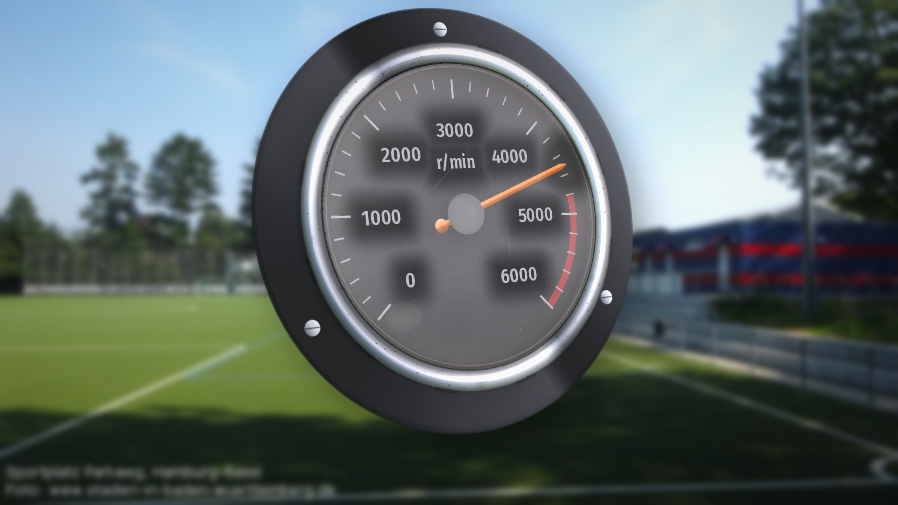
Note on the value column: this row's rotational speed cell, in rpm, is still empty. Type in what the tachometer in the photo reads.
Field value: 4500 rpm
